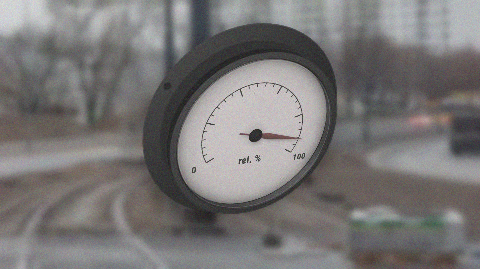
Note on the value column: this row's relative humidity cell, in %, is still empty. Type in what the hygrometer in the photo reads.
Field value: 92 %
